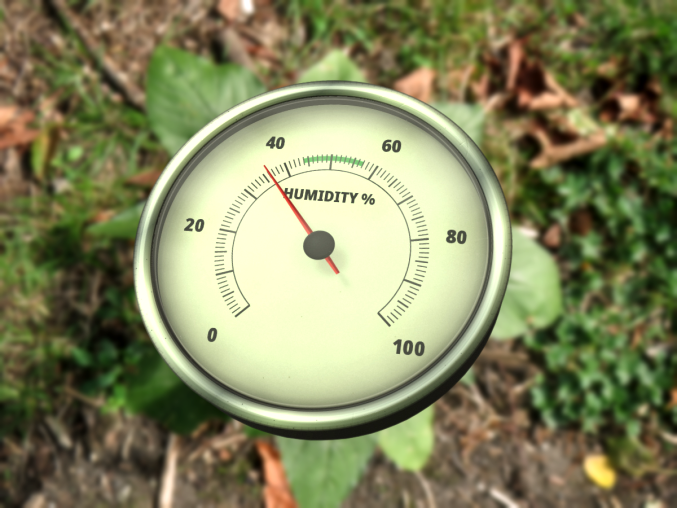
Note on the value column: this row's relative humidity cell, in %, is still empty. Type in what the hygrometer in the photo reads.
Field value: 36 %
